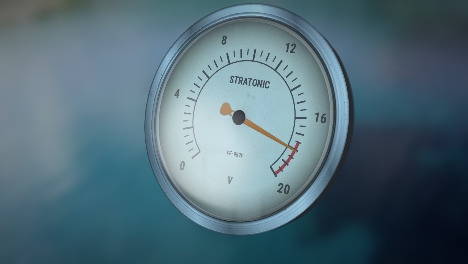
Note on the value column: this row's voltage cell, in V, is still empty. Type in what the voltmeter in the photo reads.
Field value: 18 V
